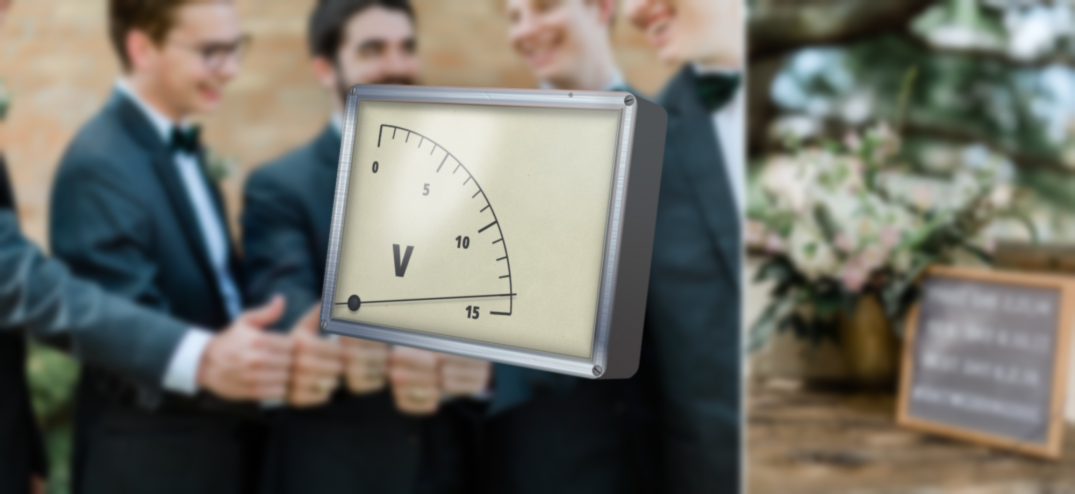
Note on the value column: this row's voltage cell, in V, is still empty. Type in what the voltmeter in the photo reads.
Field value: 14 V
